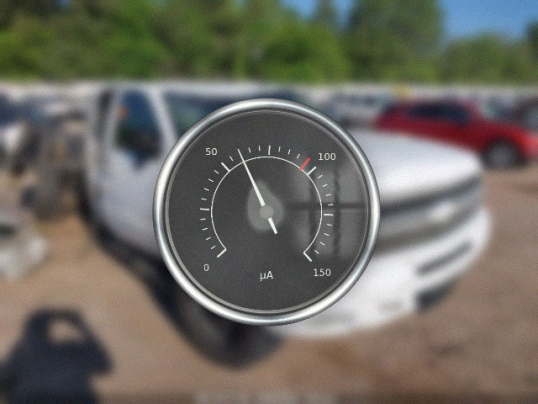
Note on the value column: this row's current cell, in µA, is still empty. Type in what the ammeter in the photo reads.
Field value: 60 µA
